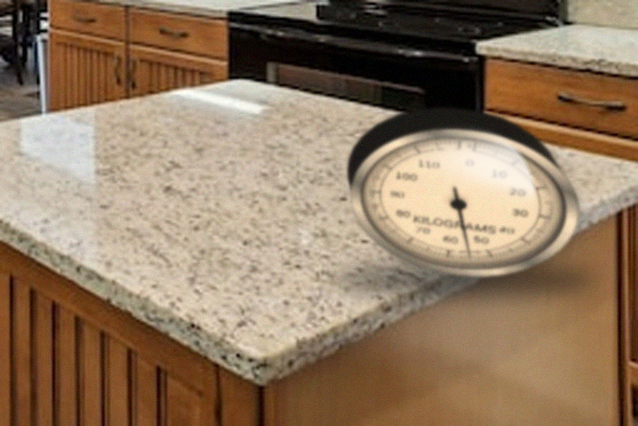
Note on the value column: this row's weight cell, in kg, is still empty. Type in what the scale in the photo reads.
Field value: 55 kg
